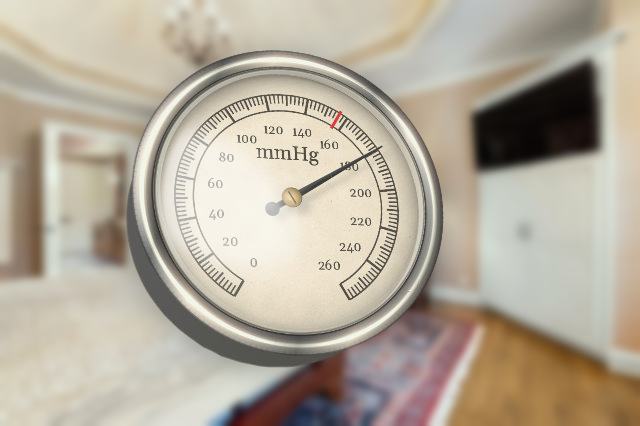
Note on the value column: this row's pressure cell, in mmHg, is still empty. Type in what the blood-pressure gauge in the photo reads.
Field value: 180 mmHg
